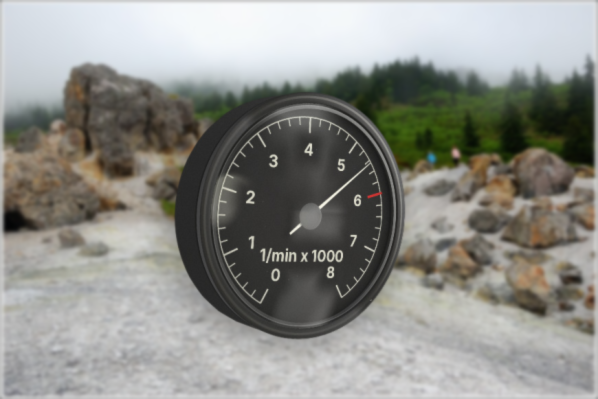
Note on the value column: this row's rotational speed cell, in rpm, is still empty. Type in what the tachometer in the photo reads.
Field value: 5400 rpm
